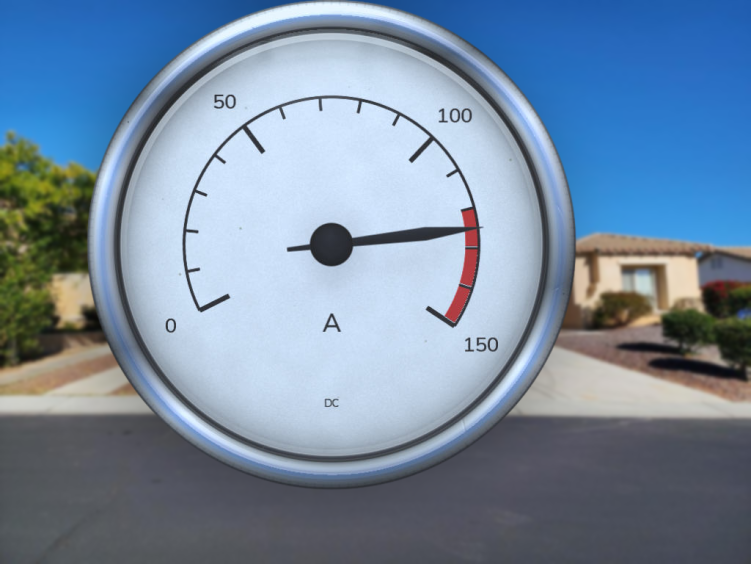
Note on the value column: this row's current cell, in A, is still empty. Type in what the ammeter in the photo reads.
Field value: 125 A
